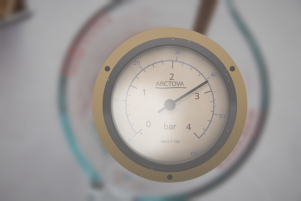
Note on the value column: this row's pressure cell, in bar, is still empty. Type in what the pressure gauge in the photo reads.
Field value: 2.8 bar
